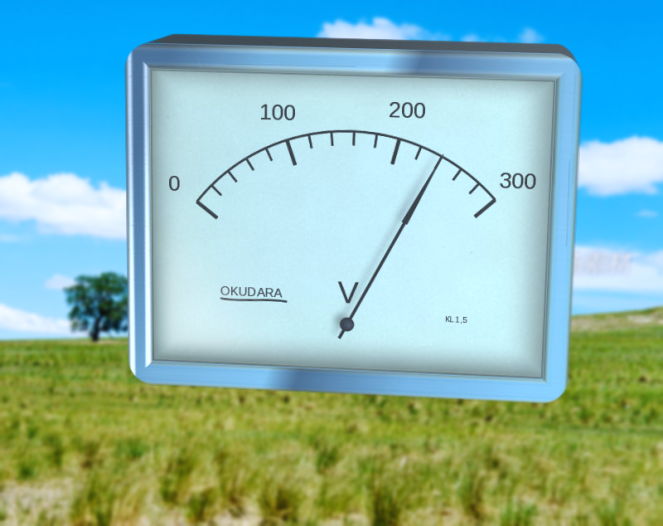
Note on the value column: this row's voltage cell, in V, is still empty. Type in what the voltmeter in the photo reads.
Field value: 240 V
